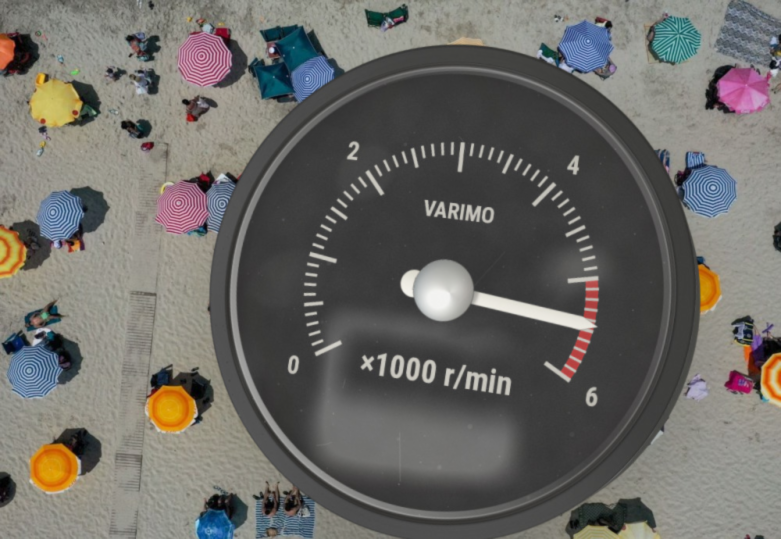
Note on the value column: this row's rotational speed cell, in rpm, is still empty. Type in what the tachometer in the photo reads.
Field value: 5450 rpm
